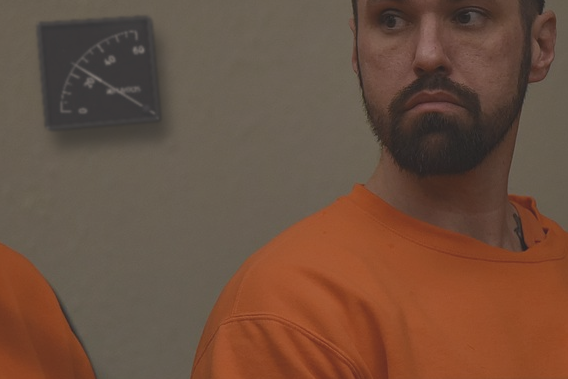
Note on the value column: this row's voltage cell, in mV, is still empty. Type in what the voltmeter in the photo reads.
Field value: 25 mV
